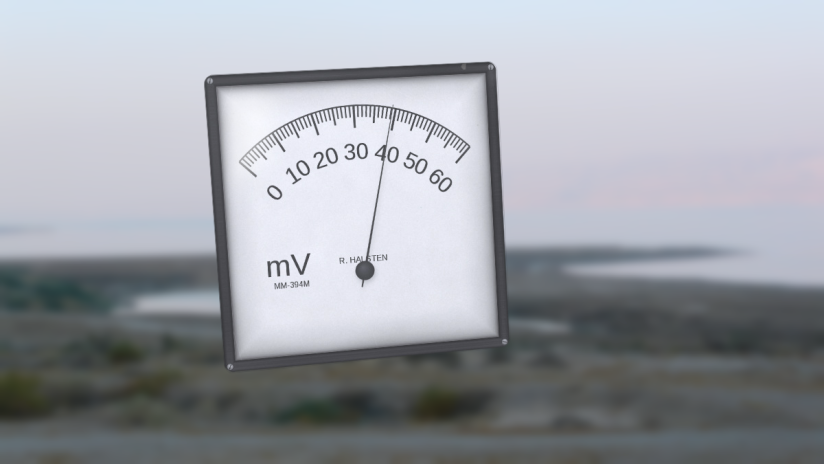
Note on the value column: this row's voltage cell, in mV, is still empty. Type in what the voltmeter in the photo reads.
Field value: 39 mV
